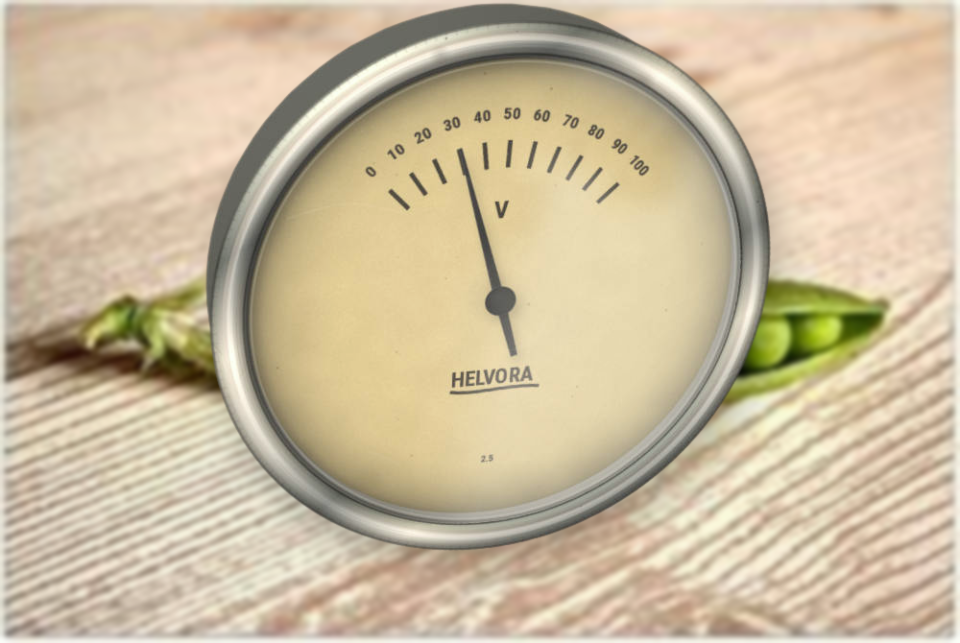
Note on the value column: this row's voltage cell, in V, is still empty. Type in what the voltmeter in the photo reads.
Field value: 30 V
